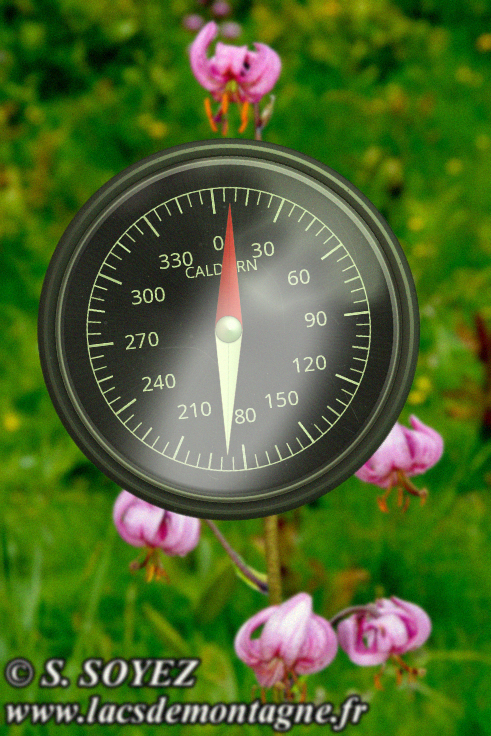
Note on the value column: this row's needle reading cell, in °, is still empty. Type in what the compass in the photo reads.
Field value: 7.5 °
